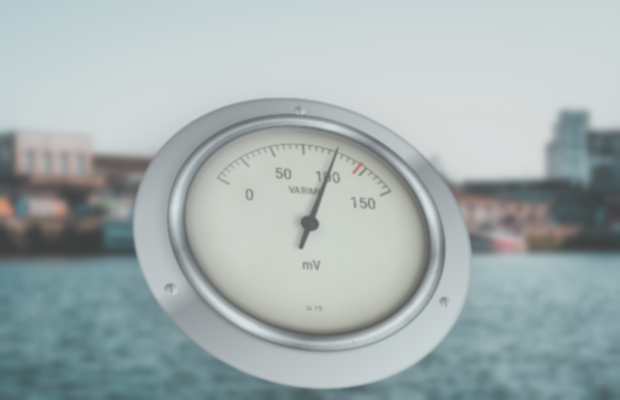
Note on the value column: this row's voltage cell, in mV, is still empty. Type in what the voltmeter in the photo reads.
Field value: 100 mV
